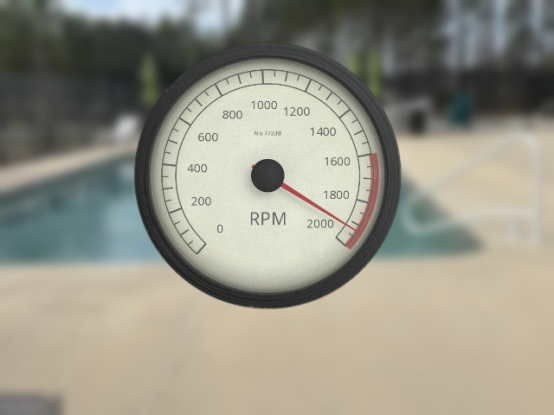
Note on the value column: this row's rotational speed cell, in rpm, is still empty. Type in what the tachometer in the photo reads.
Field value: 1925 rpm
